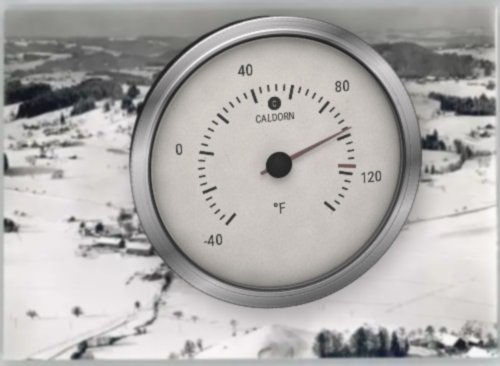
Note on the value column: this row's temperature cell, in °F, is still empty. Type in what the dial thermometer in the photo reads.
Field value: 96 °F
